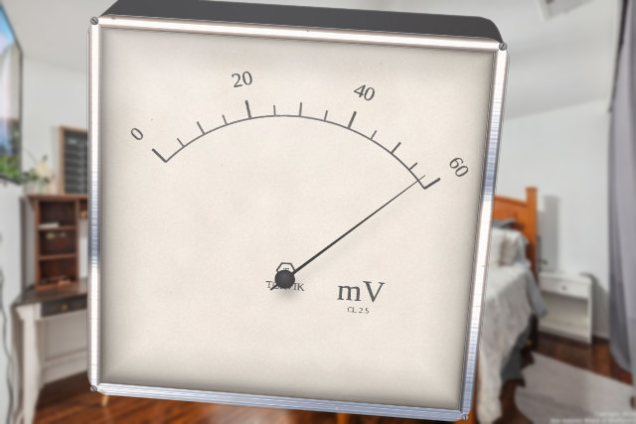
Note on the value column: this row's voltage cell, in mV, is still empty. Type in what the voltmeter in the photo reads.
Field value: 57.5 mV
